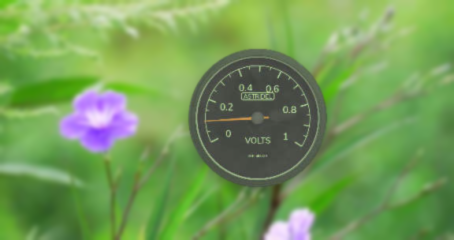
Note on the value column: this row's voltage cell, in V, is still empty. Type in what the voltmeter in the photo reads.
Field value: 0.1 V
